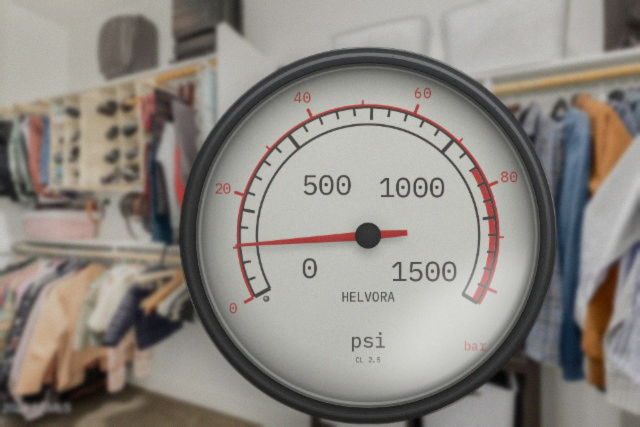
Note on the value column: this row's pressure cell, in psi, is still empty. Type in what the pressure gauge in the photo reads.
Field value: 150 psi
